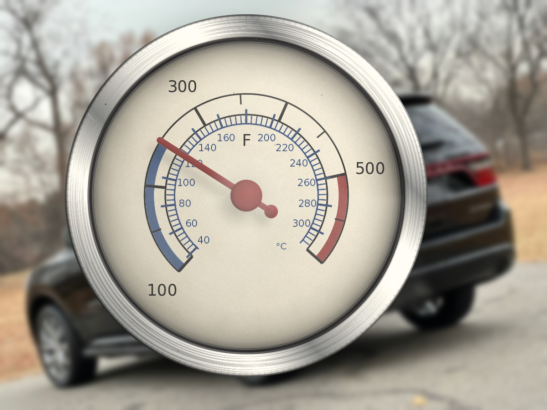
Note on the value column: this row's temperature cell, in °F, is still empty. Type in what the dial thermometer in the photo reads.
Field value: 250 °F
